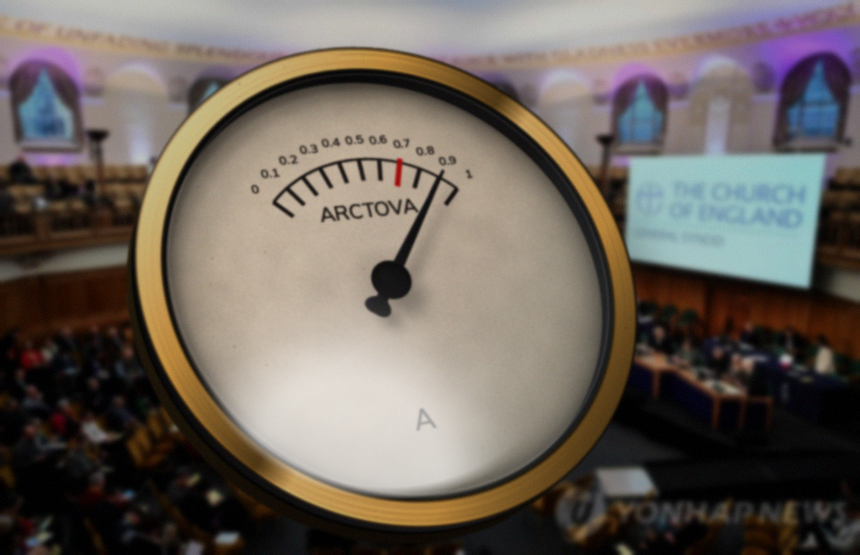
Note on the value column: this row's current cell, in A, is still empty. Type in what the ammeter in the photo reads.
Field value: 0.9 A
